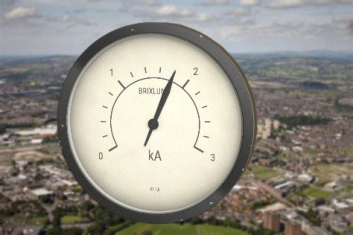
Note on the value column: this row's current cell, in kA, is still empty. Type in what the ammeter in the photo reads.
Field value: 1.8 kA
